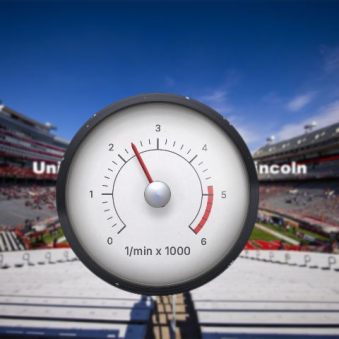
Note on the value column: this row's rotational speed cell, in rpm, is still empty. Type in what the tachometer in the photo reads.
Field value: 2400 rpm
